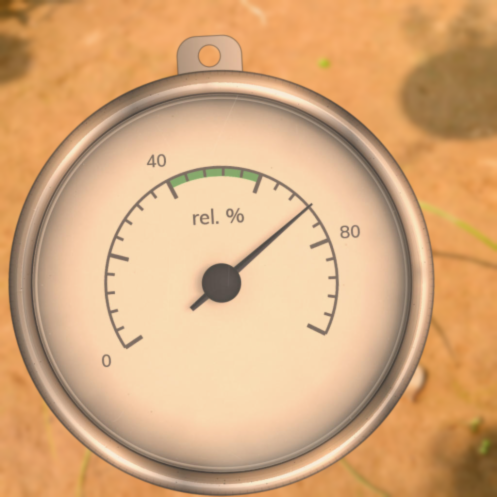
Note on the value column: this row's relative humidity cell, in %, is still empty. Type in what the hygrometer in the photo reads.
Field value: 72 %
